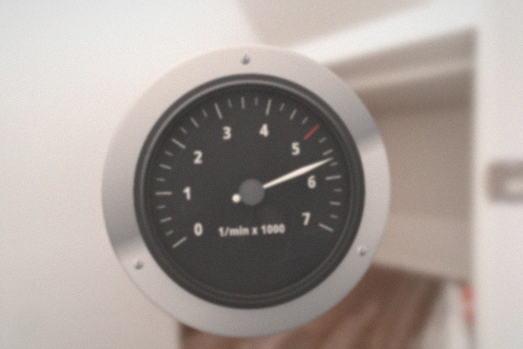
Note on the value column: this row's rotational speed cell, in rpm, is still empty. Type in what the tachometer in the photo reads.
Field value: 5625 rpm
